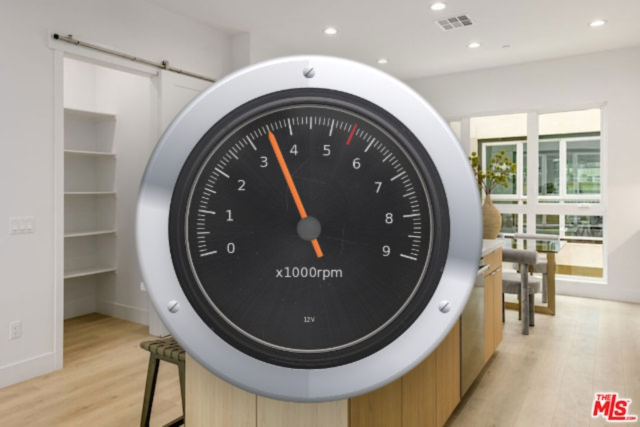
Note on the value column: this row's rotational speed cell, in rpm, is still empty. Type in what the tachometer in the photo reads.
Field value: 3500 rpm
